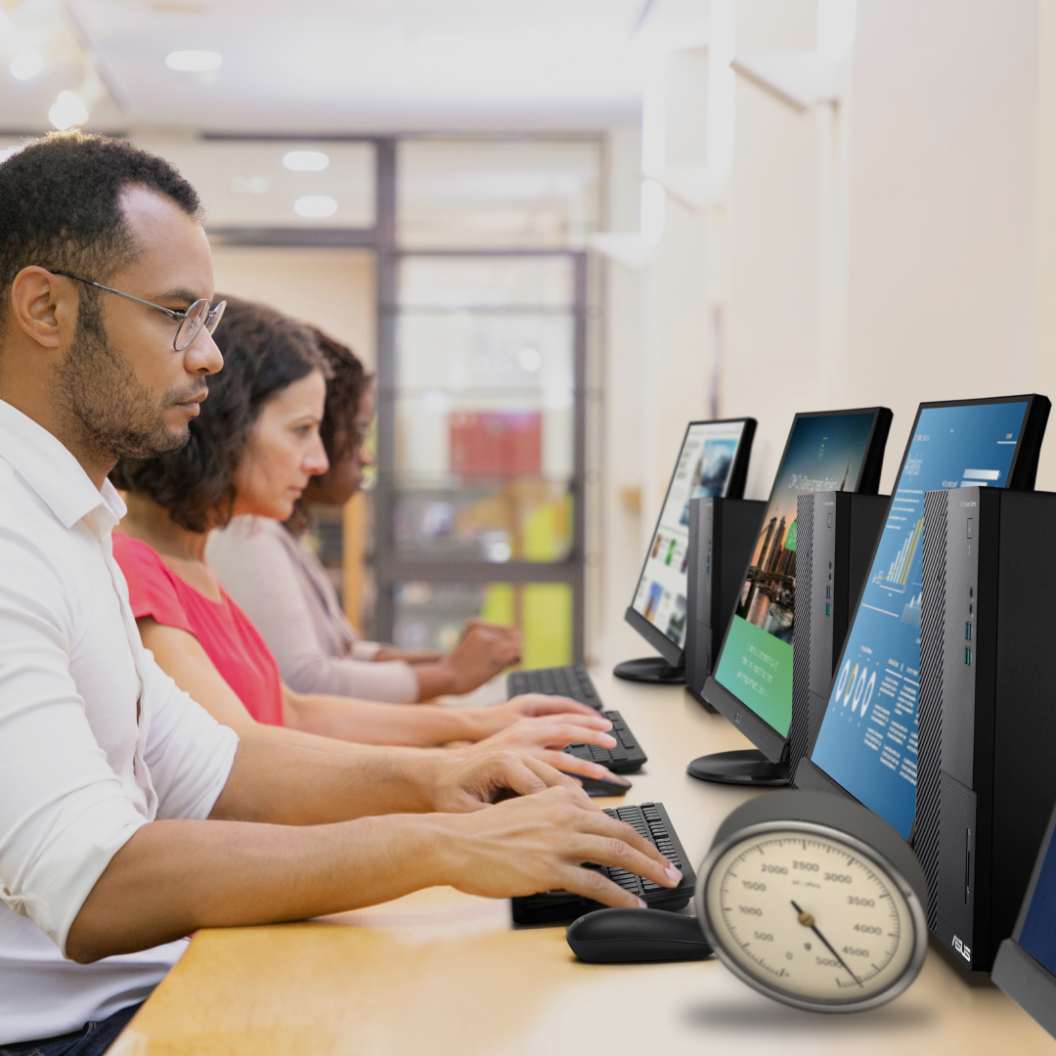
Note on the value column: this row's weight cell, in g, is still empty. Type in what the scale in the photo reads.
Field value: 4750 g
